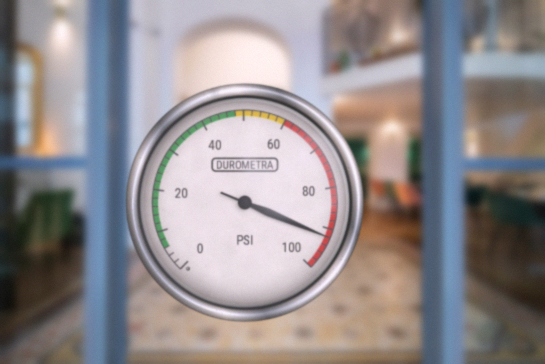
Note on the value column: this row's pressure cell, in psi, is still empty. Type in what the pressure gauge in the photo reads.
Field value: 92 psi
